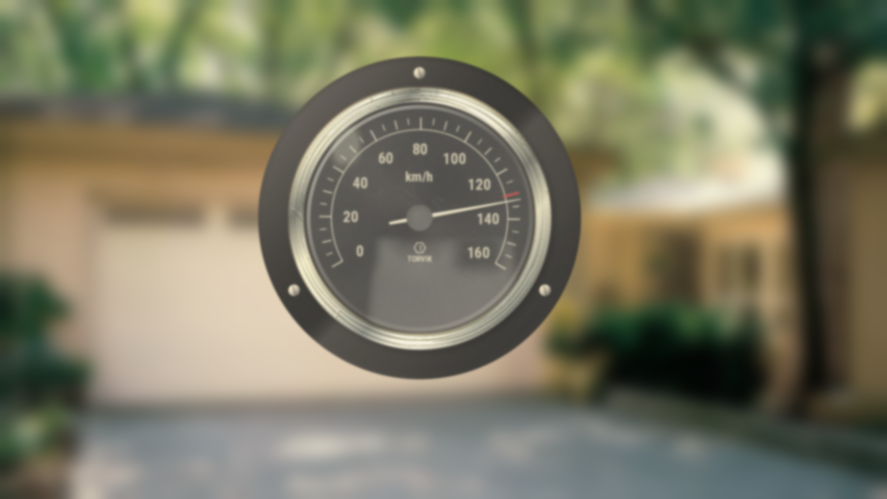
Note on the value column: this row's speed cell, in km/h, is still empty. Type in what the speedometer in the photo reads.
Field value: 132.5 km/h
